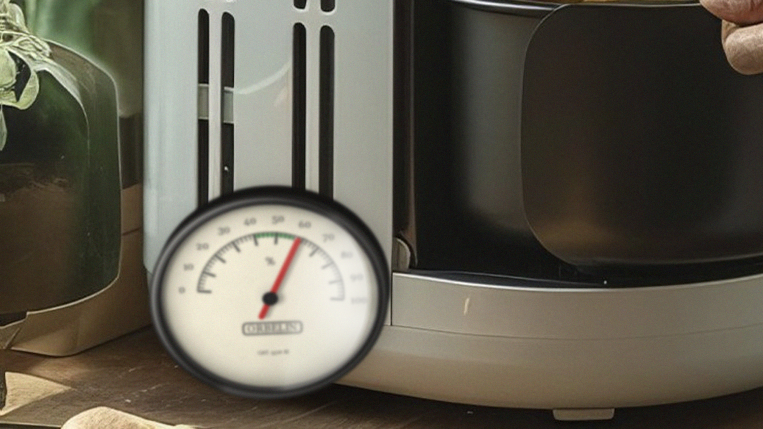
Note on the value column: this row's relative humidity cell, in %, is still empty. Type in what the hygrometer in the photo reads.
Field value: 60 %
